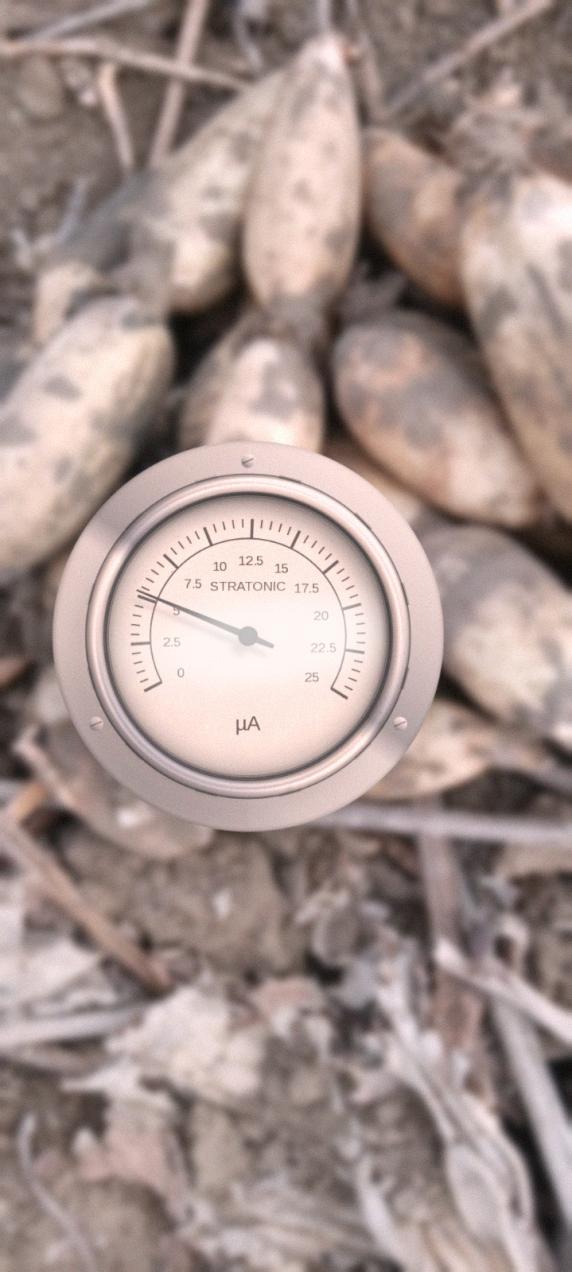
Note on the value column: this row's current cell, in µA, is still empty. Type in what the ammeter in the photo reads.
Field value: 5.25 µA
